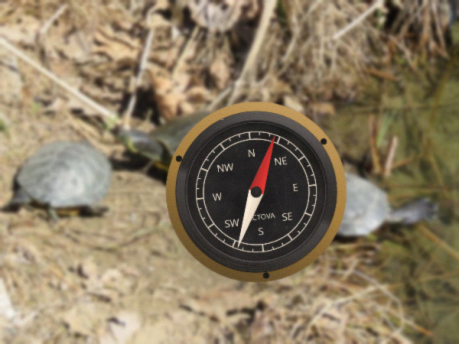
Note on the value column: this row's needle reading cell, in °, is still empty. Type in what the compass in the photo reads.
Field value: 25 °
